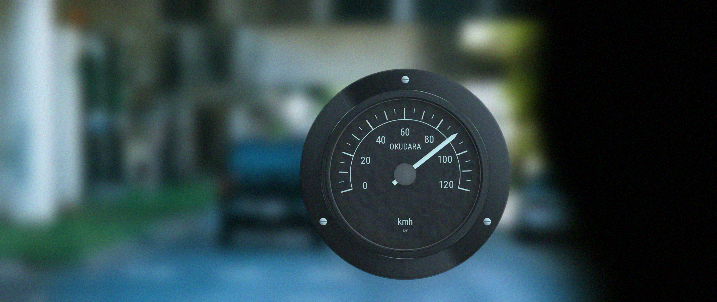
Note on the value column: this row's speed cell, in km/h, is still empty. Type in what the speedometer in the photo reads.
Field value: 90 km/h
